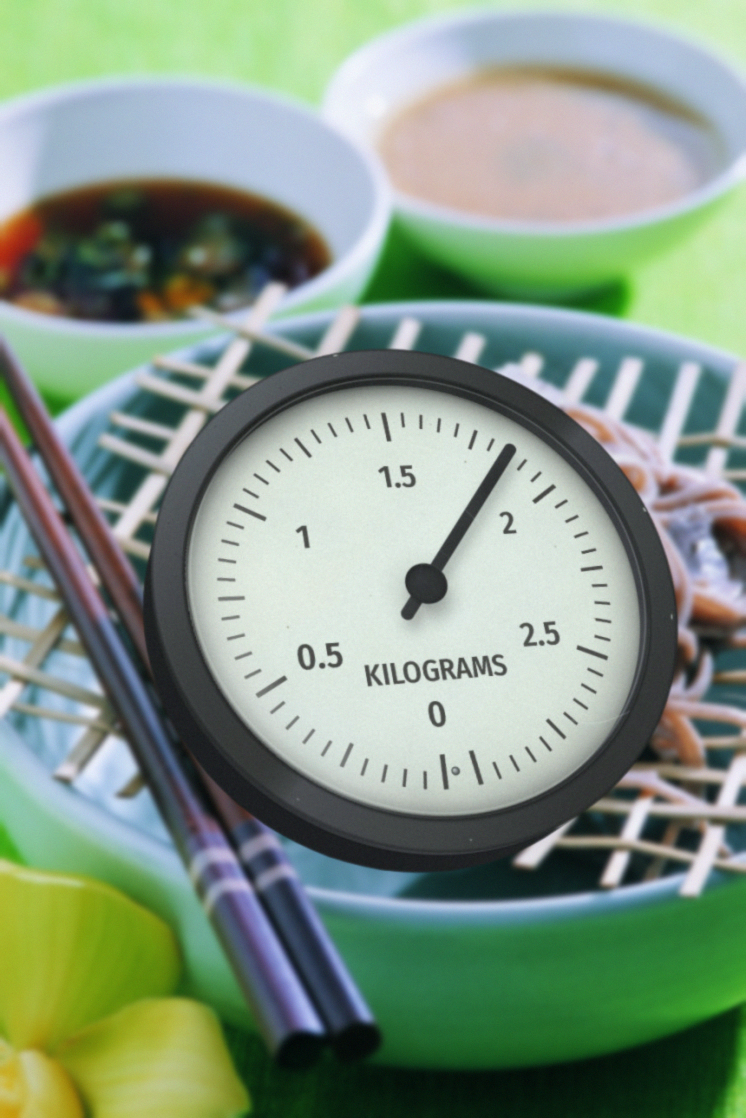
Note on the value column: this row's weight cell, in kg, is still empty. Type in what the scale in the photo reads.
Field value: 1.85 kg
